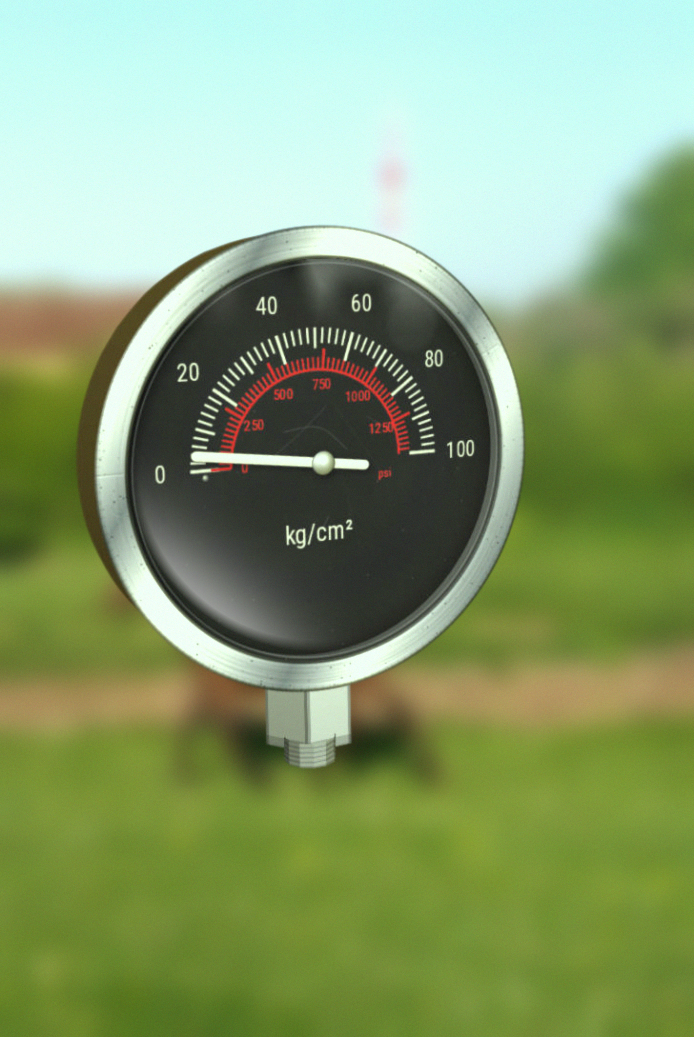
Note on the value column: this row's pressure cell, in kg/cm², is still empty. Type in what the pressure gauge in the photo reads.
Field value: 4 kg/cm²
